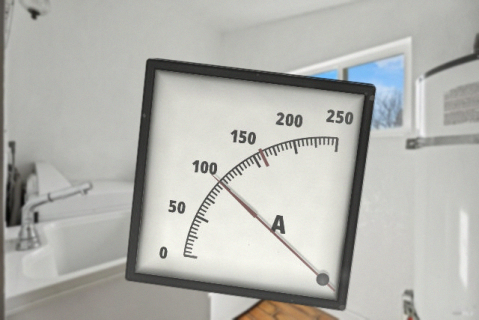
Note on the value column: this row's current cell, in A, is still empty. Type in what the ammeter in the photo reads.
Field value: 100 A
